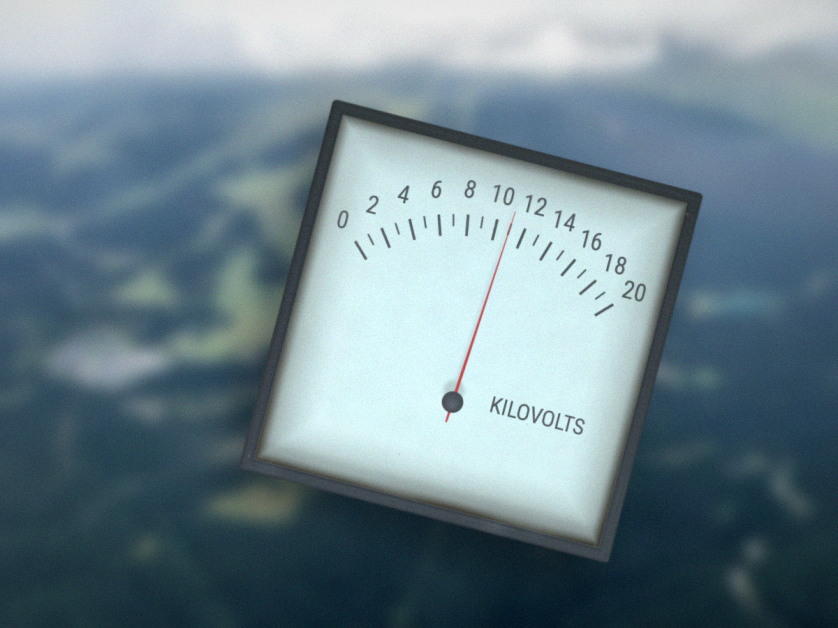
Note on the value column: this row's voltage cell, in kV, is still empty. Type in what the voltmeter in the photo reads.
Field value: 11 kV
